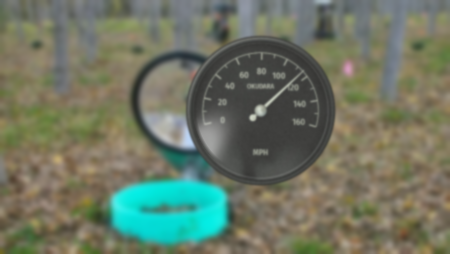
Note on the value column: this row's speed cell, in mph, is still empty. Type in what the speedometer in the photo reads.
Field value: 115 mph
